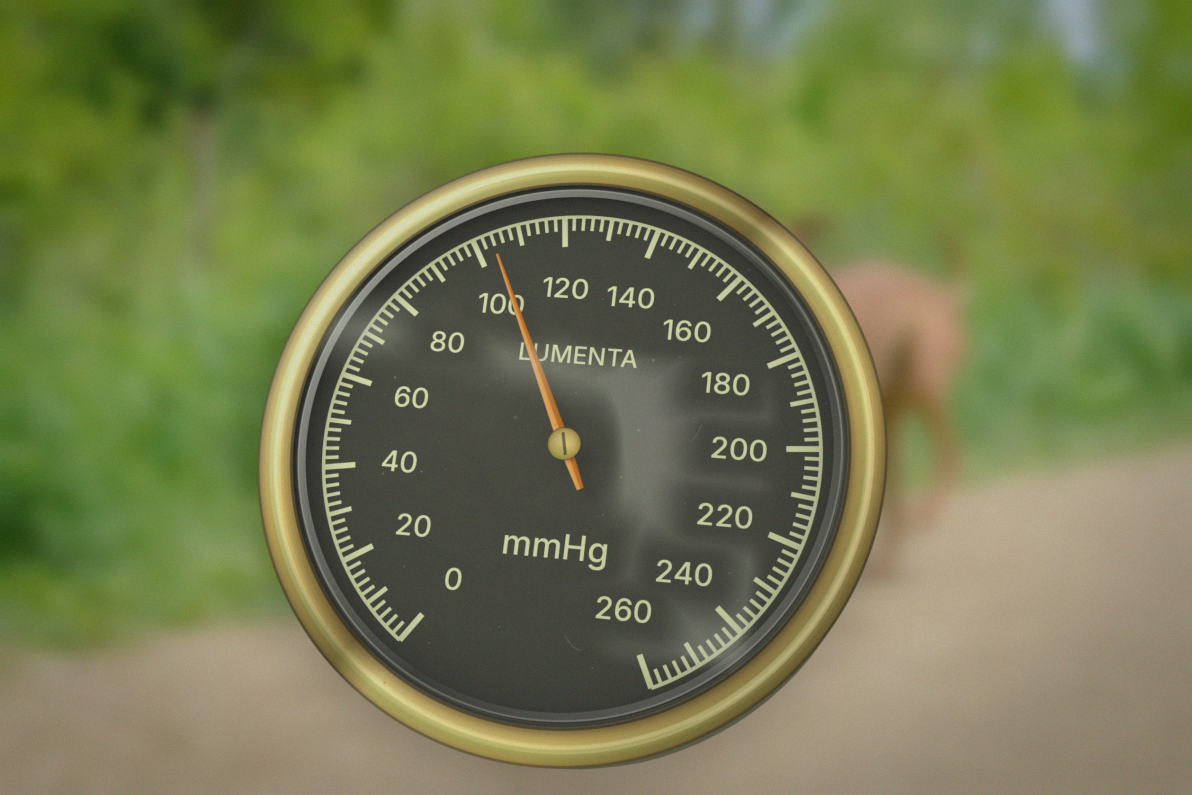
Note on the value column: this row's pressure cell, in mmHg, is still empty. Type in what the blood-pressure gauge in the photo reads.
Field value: 104 mmHg
